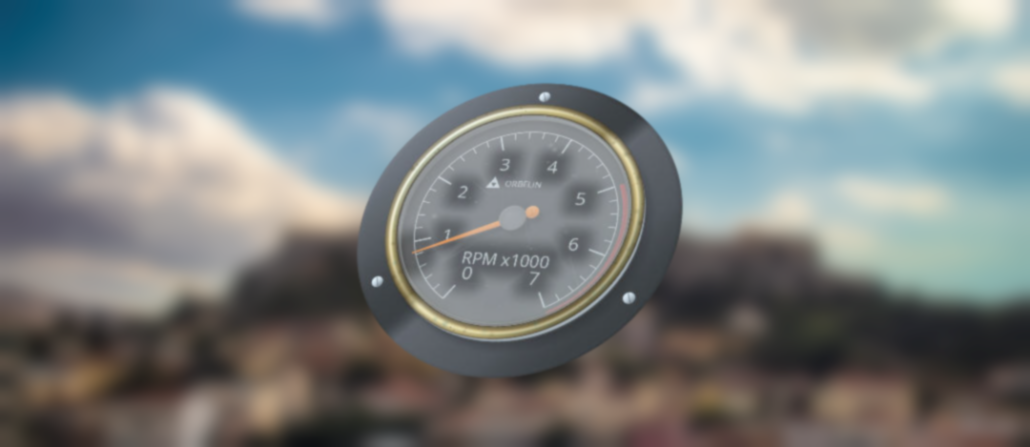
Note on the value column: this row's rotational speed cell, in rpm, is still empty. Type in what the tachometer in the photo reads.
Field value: 800 rpm
